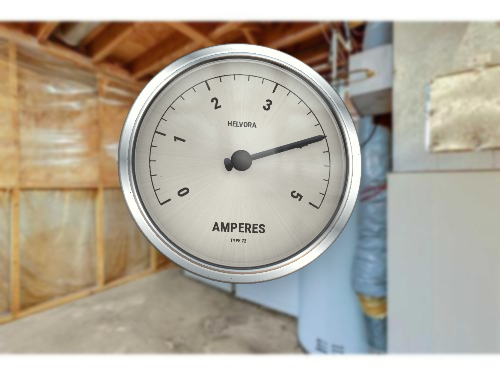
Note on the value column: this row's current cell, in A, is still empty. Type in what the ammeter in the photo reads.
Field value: 4 A
